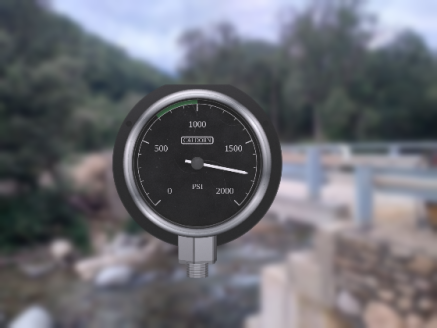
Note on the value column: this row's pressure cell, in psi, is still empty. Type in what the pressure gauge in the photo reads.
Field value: 1750 psi
